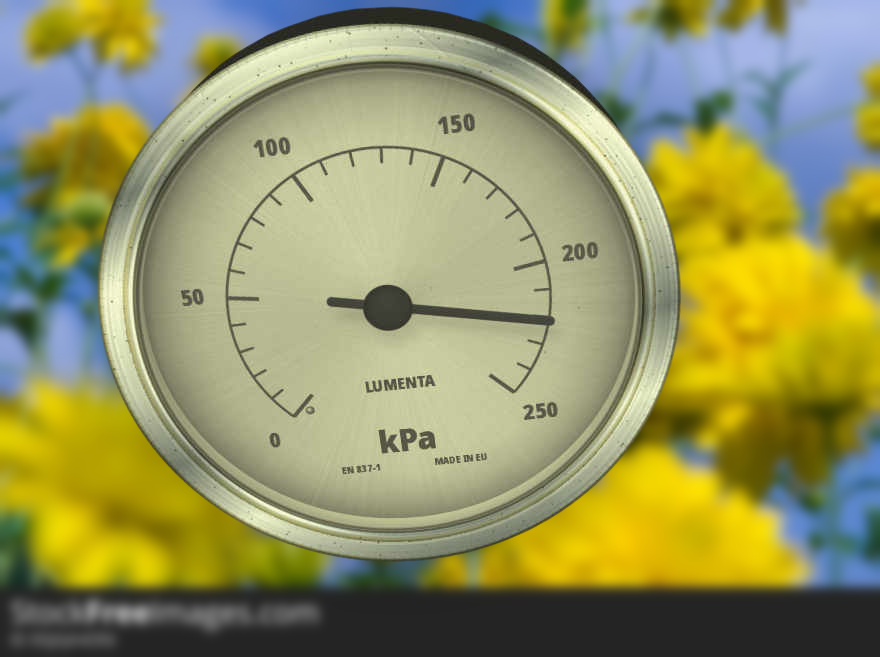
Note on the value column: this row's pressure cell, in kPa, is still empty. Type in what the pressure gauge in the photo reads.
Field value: 220 kPa
